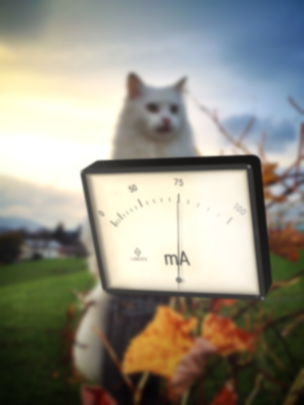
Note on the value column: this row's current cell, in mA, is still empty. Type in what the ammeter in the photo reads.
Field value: 75 mA
